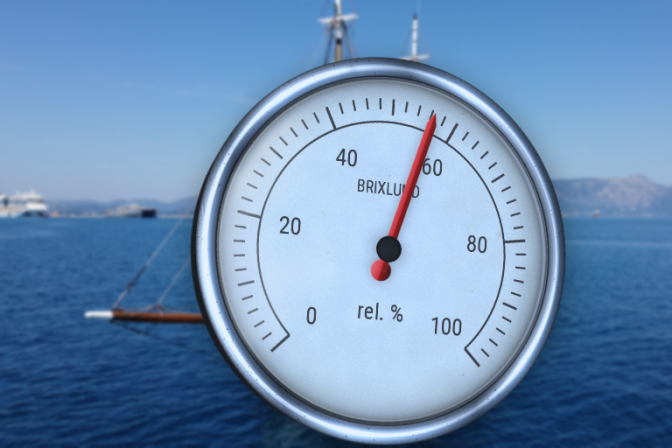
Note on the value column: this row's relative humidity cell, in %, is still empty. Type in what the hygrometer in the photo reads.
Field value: 56 %
